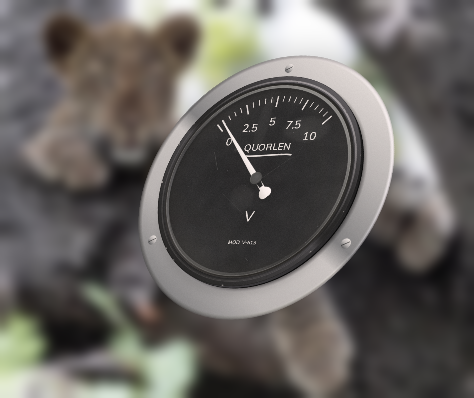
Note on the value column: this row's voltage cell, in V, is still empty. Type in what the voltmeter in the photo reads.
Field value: 0.5 V
